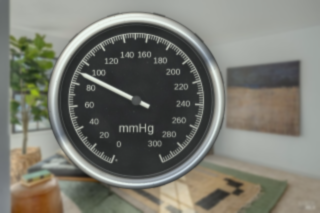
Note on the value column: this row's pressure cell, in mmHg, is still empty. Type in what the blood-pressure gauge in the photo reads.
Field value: 90 mmHg
